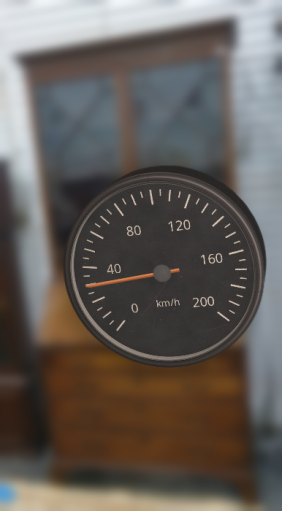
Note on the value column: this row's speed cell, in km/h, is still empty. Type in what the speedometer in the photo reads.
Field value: 30 km/h
